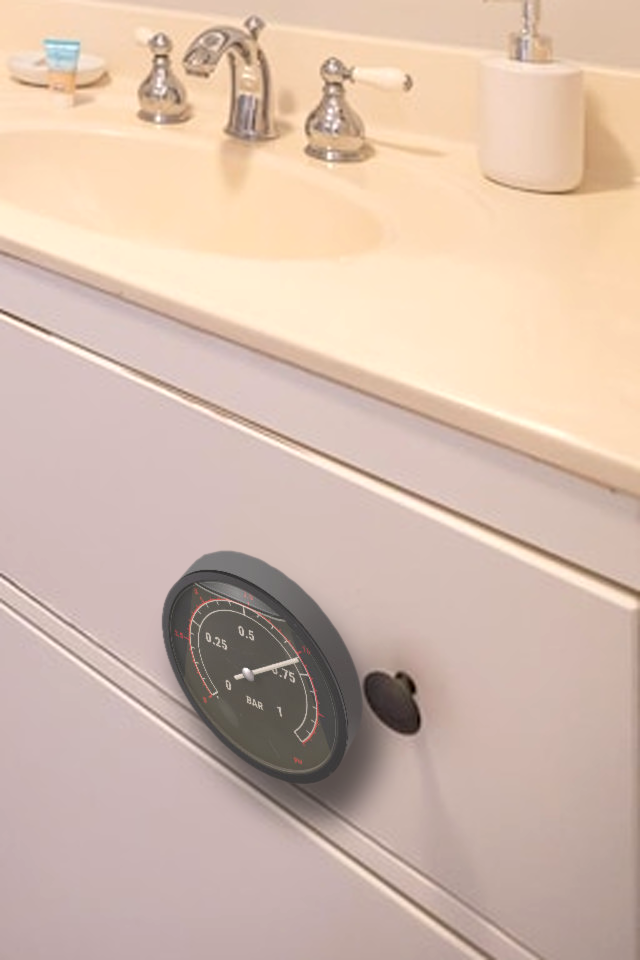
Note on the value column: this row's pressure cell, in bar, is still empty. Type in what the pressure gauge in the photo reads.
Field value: 0.7 bar
